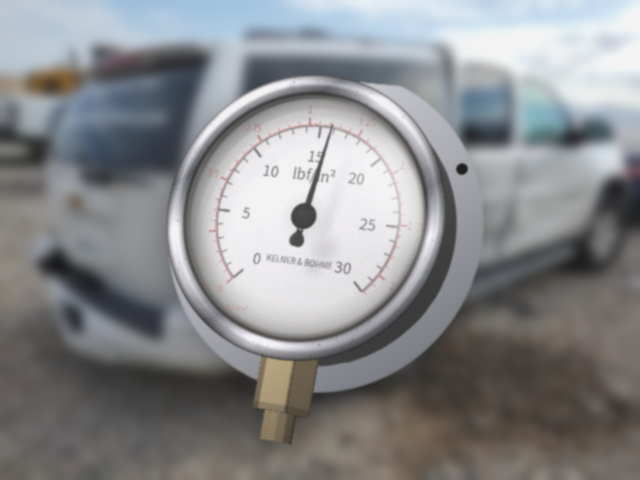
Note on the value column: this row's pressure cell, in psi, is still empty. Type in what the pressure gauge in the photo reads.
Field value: 16 psi
